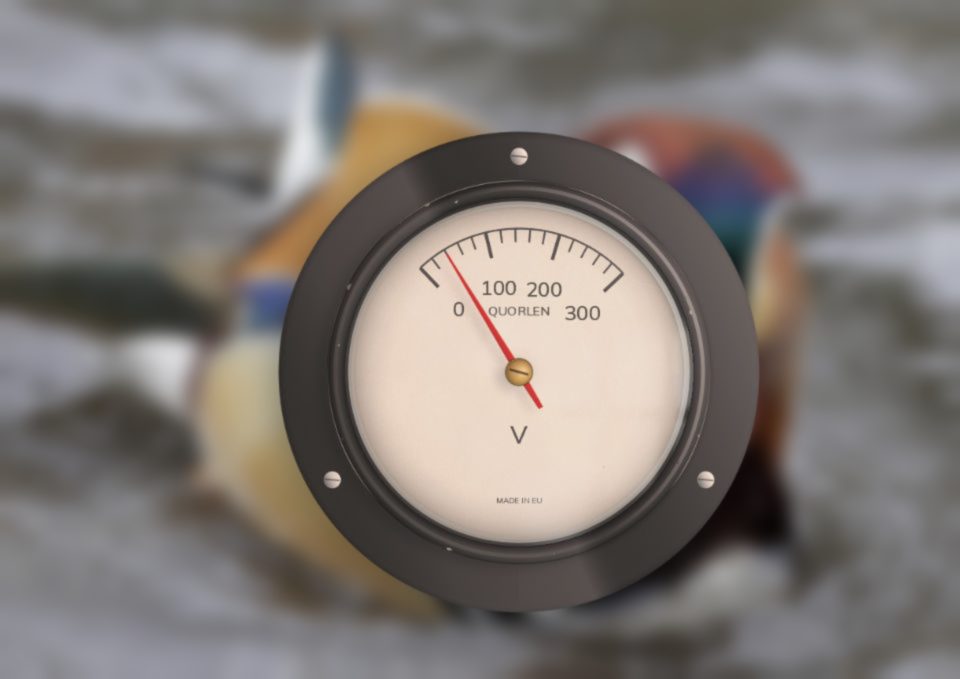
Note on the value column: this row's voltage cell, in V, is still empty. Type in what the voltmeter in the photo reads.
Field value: 40 V
